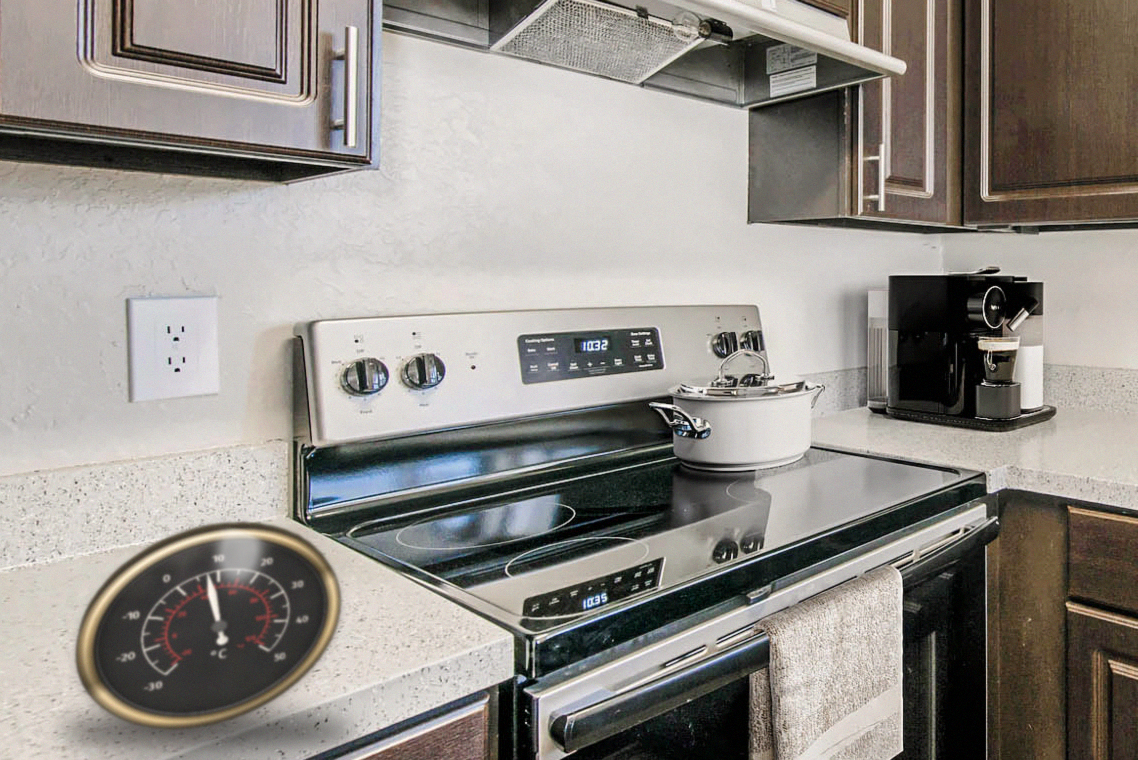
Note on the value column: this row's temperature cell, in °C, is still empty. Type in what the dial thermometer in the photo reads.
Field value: 7.5 °C
